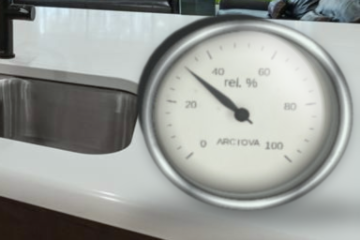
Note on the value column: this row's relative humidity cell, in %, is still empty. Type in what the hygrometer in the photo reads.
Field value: 32 %
